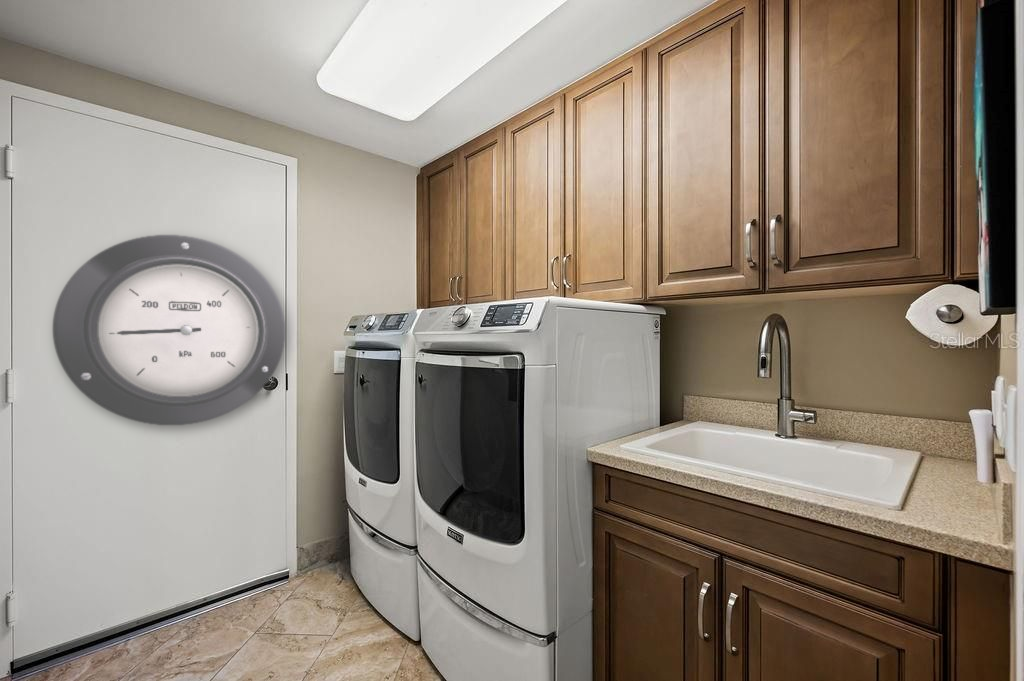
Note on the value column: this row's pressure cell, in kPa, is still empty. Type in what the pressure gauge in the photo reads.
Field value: 100 kPa
